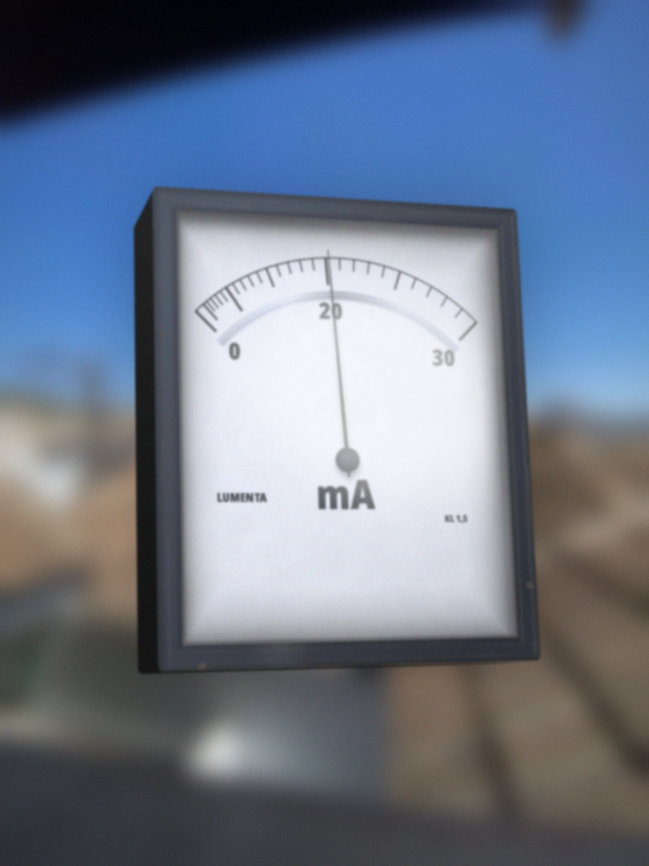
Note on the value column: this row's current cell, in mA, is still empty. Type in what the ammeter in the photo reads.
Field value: 20 mA
